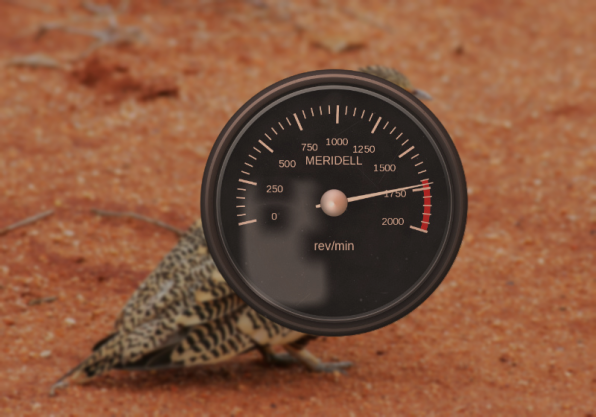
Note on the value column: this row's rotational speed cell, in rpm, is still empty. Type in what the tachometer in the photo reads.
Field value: 1725 rpm
